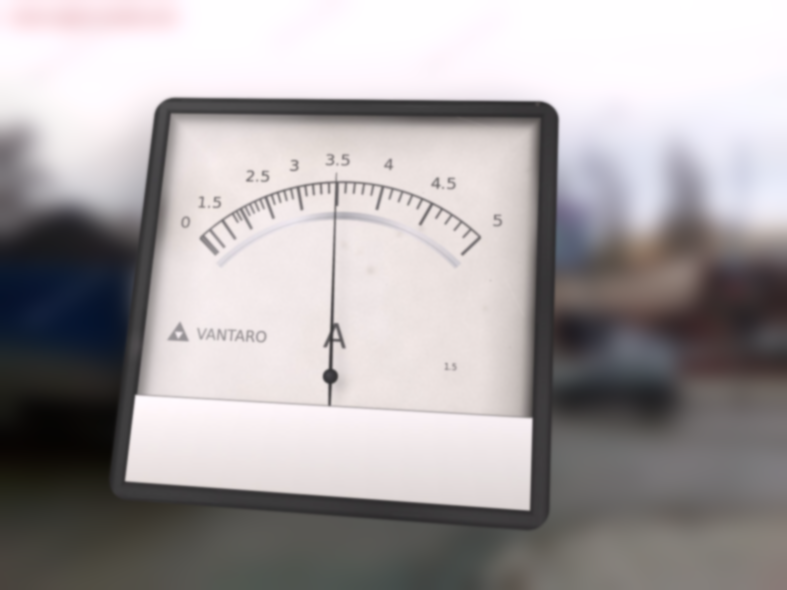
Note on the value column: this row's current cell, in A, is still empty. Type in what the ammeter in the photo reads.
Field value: 3.5 A
